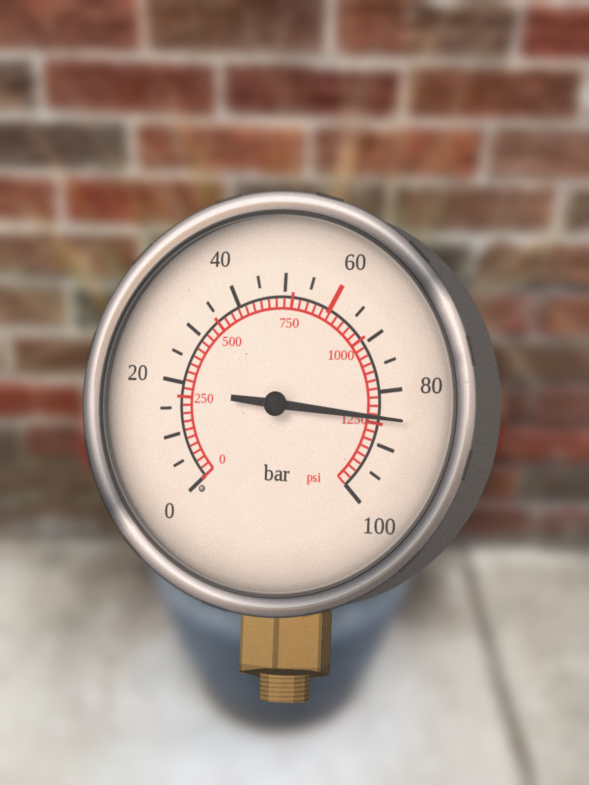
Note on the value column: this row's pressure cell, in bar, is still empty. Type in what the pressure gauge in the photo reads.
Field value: 85 bar
